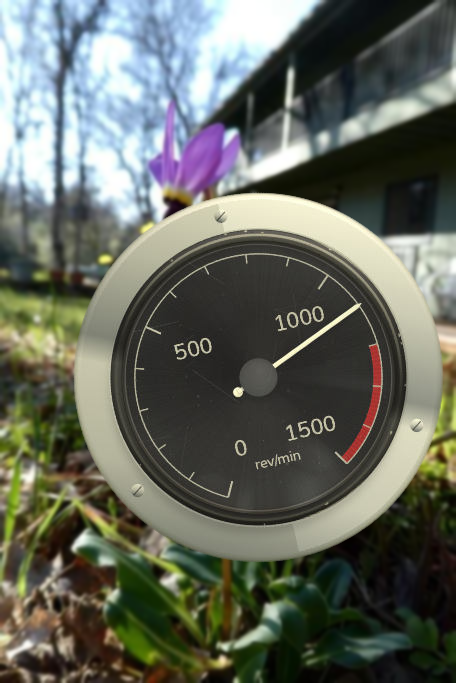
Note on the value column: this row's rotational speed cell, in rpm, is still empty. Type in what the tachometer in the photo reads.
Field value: 1100 rpm
